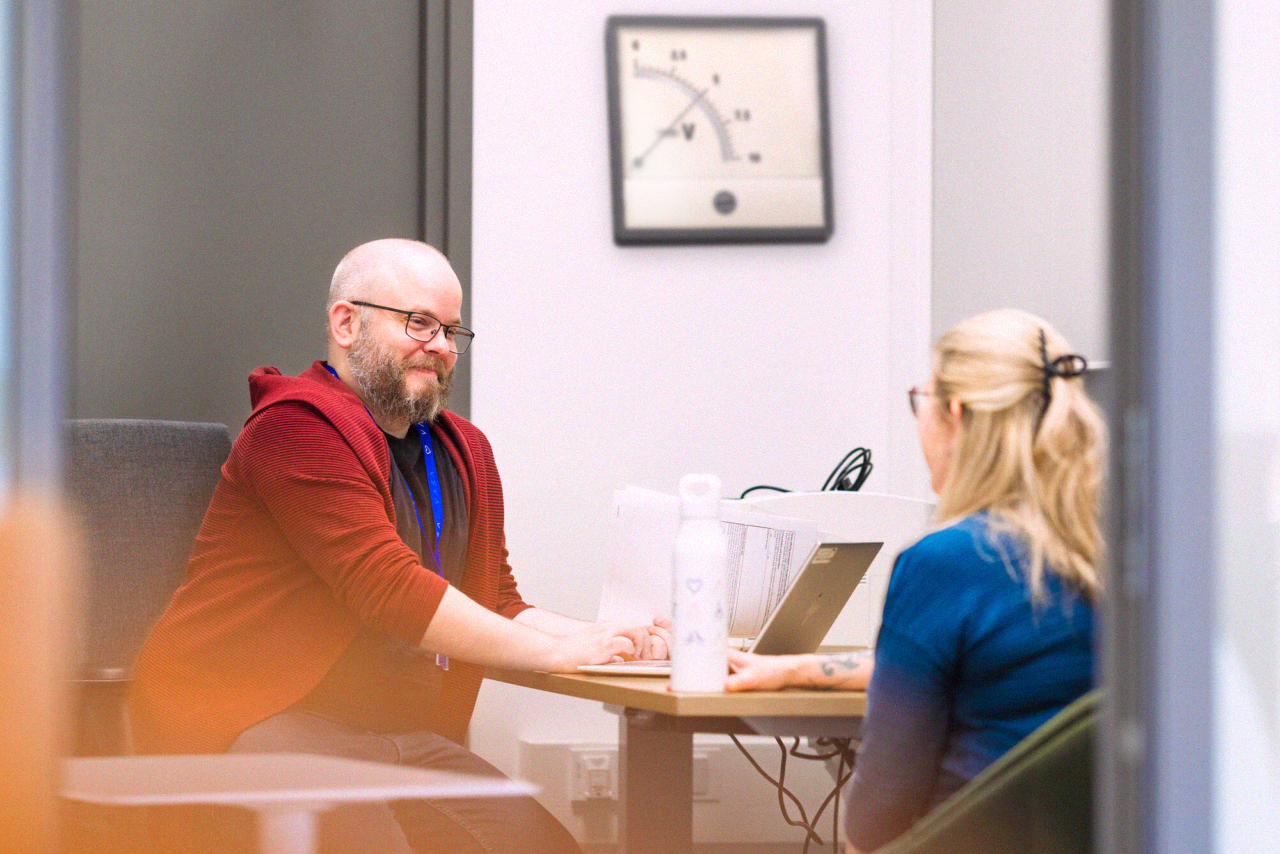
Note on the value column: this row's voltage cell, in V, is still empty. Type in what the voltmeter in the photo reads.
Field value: 5 V
